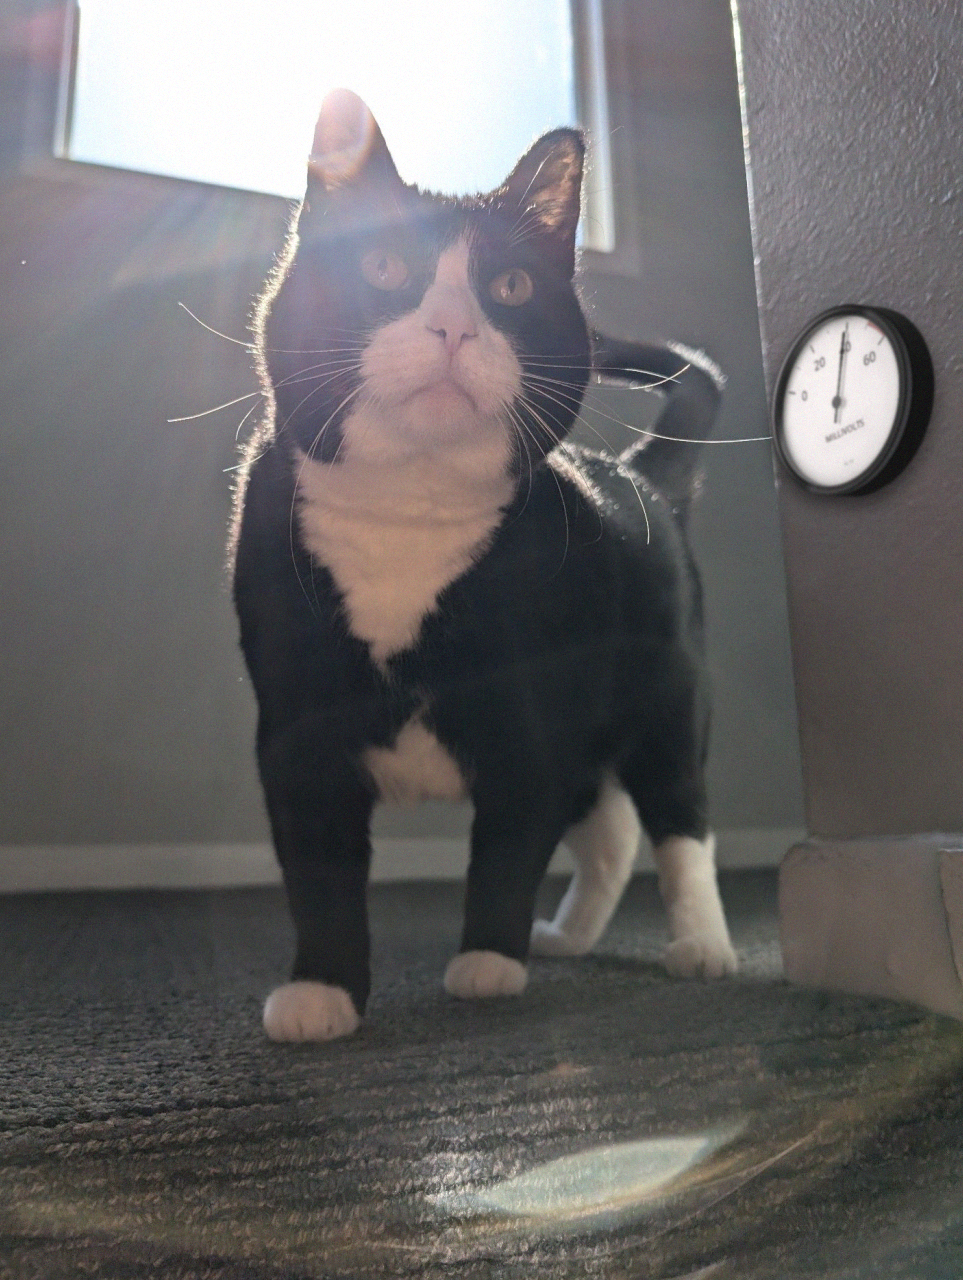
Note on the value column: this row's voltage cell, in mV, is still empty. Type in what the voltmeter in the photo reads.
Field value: 40 mV
